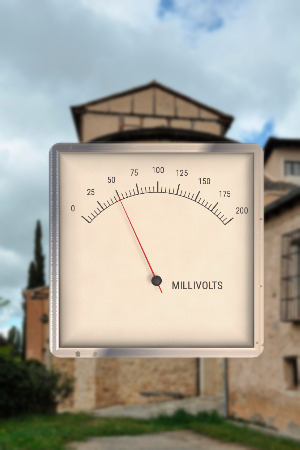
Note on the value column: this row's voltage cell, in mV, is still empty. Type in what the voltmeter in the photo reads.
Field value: 50 mV
